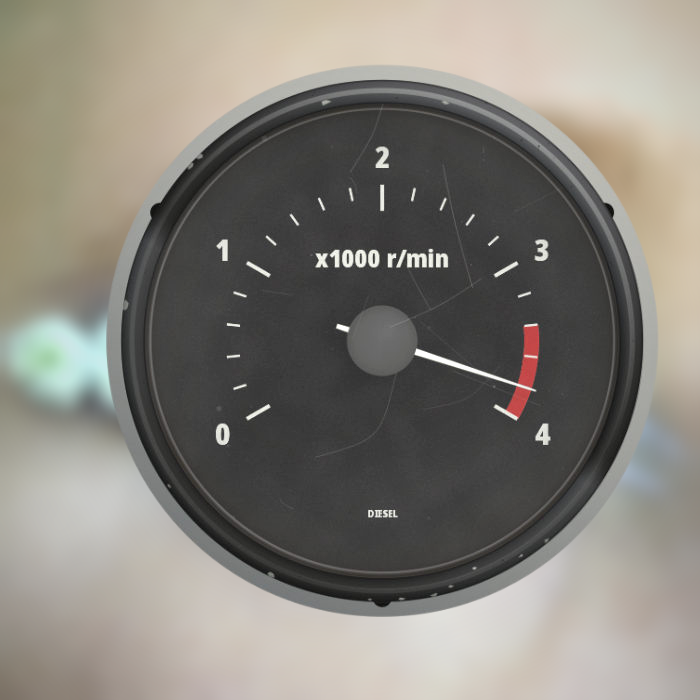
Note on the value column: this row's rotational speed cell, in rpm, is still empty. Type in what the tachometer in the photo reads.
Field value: 3800 rpm
